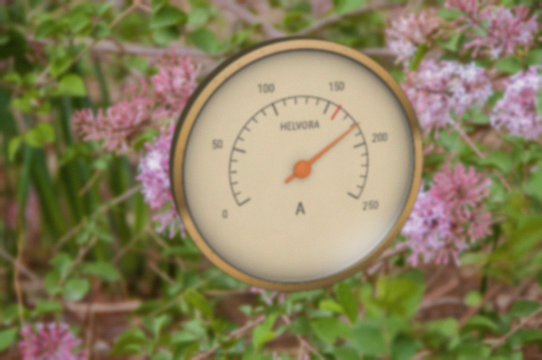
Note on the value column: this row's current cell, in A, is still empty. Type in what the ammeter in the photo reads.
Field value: 180 A
